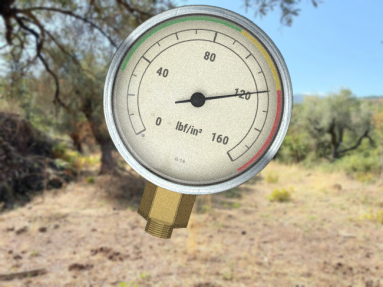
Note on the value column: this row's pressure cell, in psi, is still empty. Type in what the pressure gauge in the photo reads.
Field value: 120 psi
